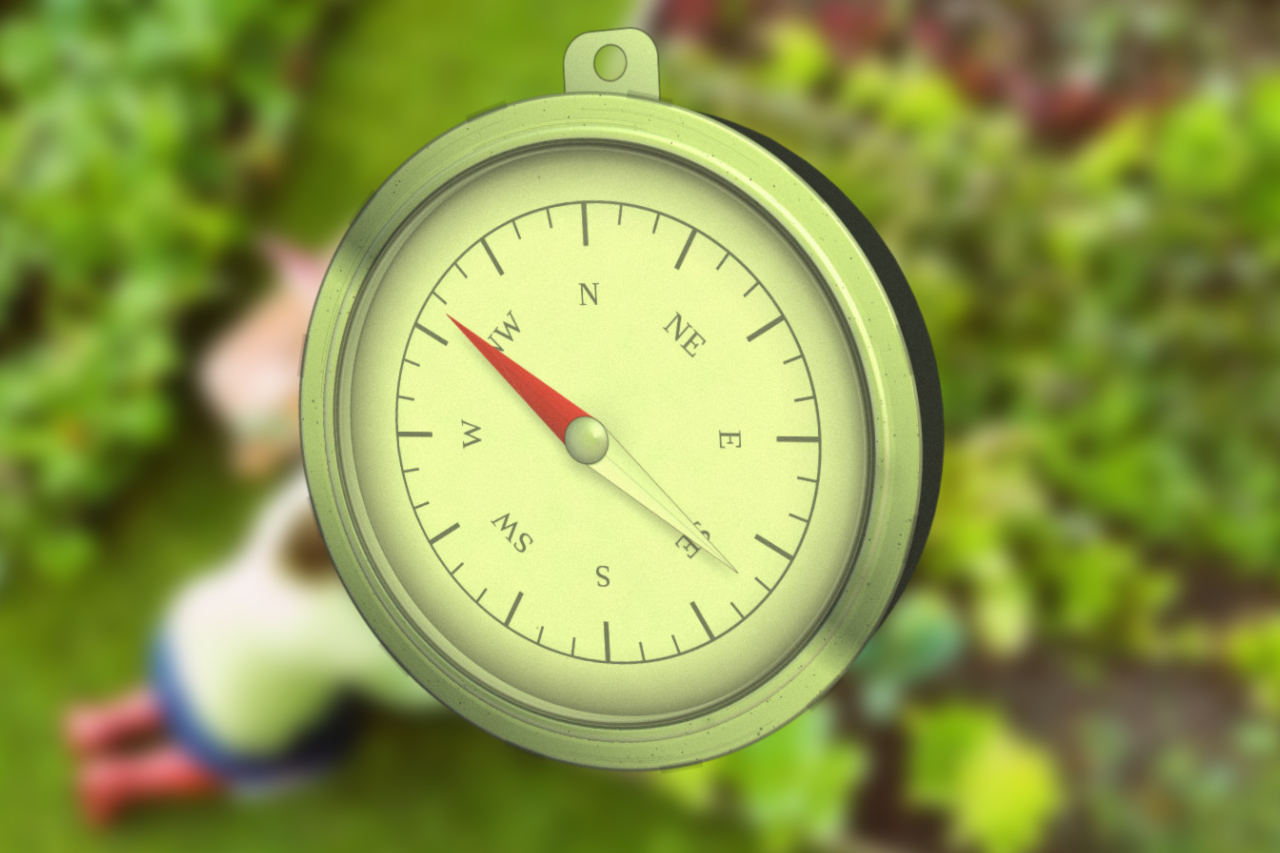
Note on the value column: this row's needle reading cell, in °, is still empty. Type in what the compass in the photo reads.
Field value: 310 °
